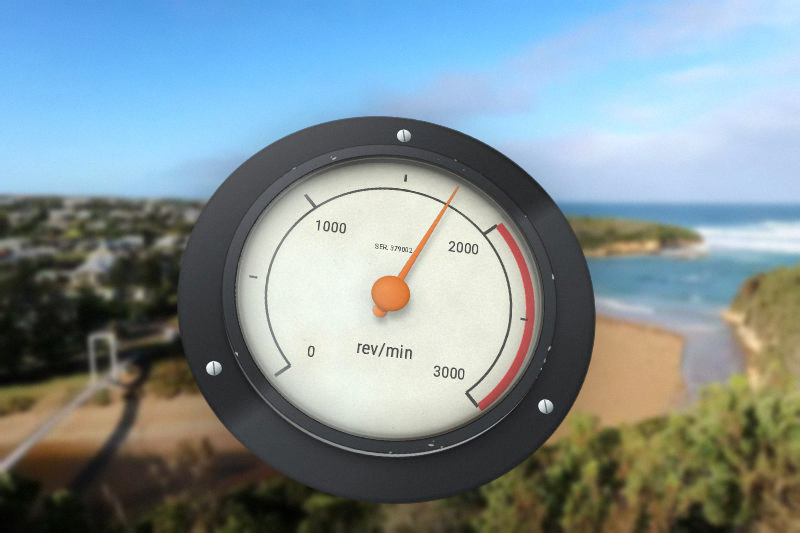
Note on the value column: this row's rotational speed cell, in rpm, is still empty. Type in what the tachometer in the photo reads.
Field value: 1750 rpm
